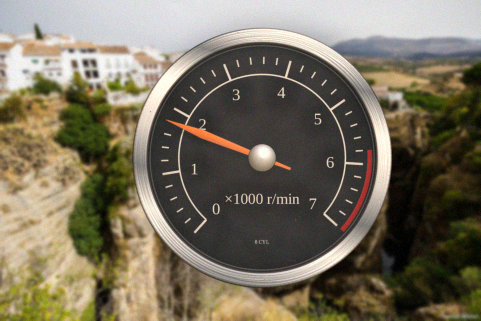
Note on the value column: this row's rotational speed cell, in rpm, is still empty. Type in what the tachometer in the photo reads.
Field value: 1800 rpm
